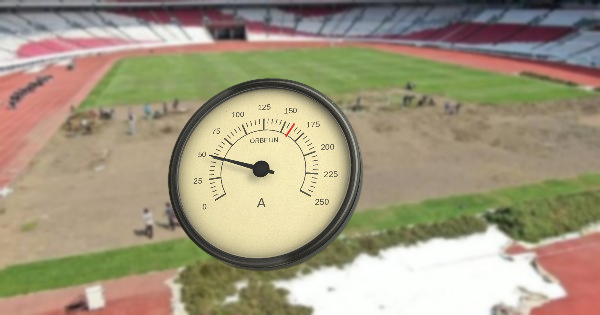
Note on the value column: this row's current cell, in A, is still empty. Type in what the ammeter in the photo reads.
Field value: 50 A
